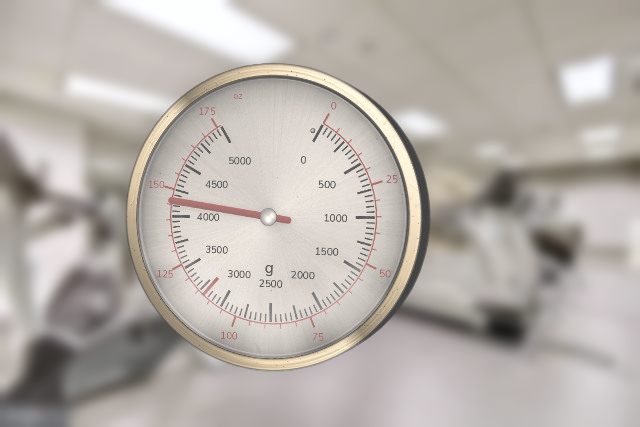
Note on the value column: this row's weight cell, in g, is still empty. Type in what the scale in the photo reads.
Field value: 4150 g
